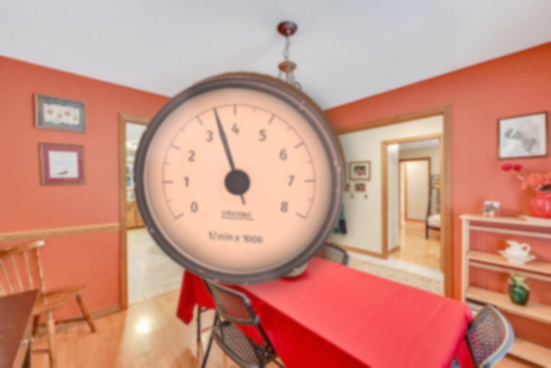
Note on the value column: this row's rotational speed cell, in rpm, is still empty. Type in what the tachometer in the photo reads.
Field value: 3500 rpm
